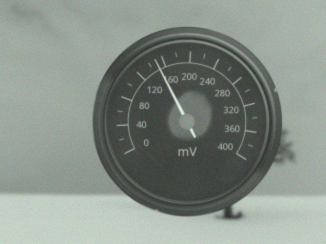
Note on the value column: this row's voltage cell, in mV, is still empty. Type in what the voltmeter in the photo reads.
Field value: 150 mV
